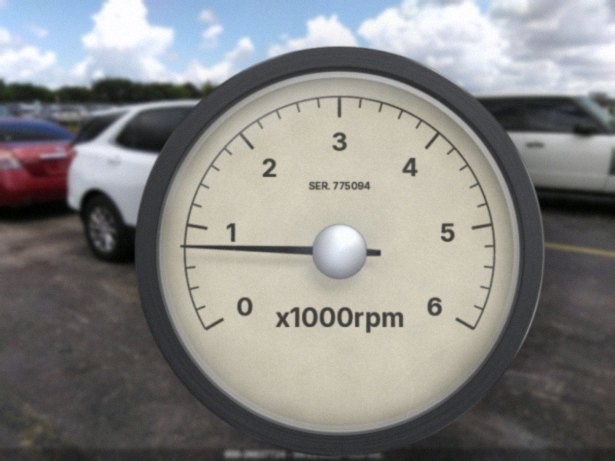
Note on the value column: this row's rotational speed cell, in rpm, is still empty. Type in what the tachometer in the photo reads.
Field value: 800 rpm
